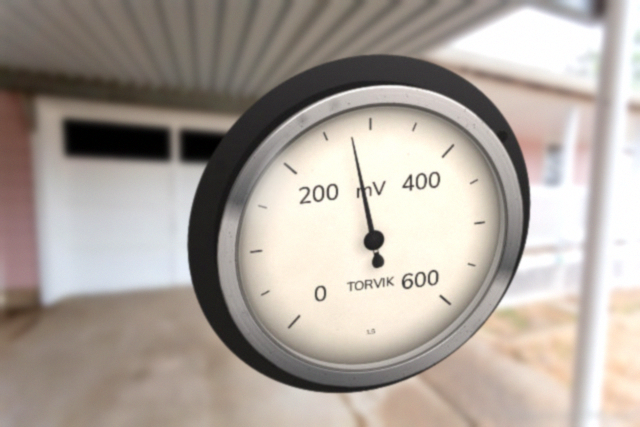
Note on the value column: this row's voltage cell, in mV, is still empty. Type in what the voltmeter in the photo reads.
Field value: 275 mV
